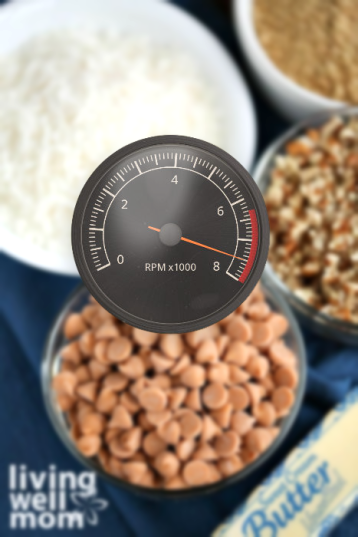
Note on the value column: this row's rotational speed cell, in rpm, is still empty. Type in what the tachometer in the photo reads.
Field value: 7500 rpm
